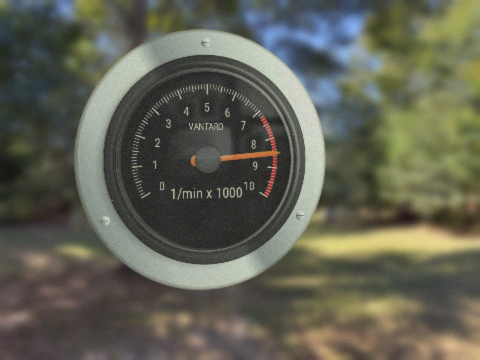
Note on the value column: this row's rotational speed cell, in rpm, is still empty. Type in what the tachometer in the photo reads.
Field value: 8500 rpm
